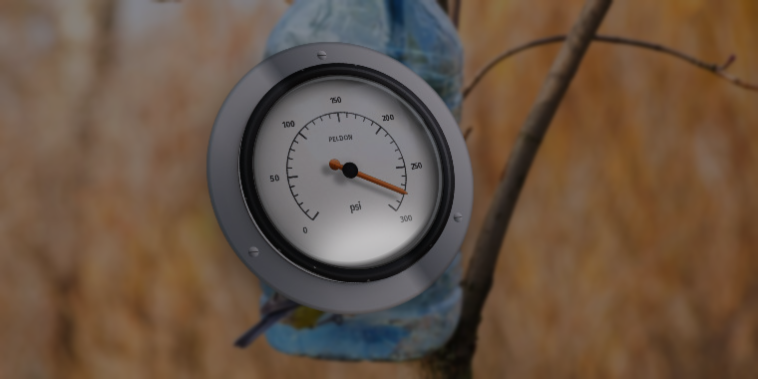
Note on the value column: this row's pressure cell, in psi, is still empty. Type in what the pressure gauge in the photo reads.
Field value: 280 psi
